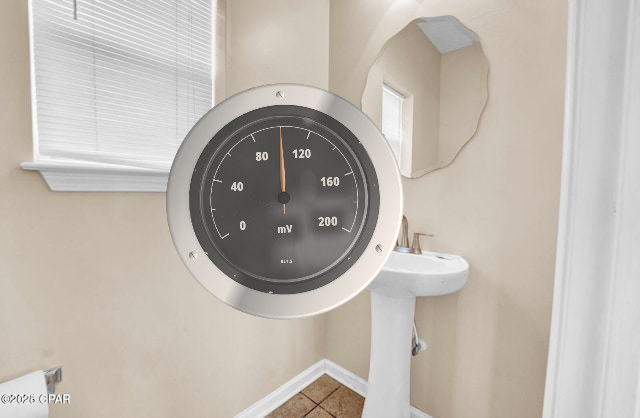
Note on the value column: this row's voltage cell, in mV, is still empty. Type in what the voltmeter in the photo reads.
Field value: 100 mV
